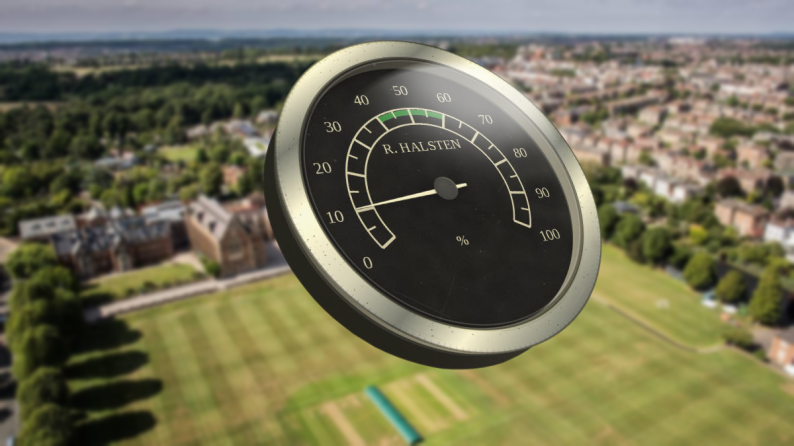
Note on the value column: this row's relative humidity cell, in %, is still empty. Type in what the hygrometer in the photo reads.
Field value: 10 %
